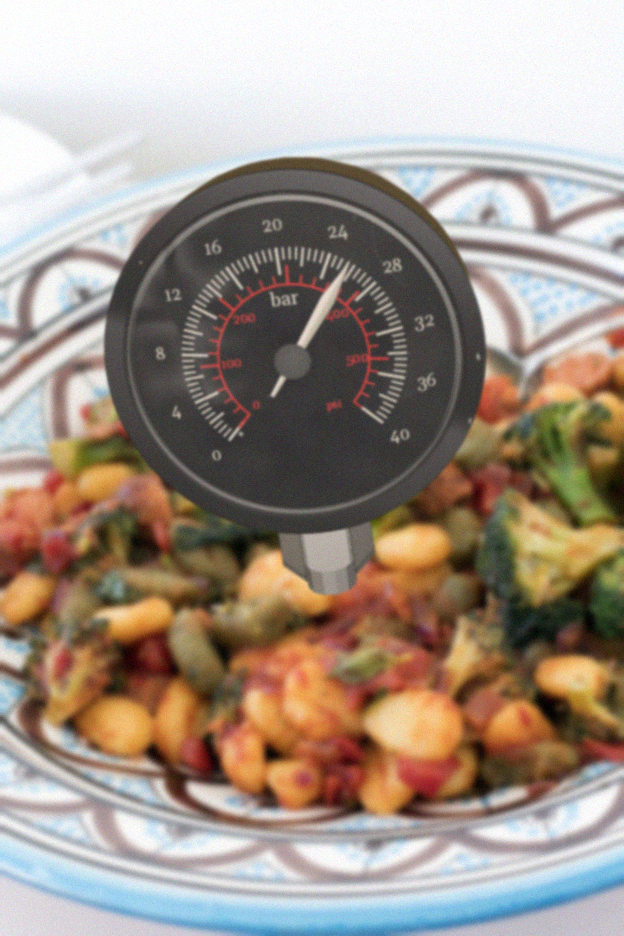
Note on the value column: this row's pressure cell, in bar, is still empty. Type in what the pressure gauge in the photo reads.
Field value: 25.5 bar
